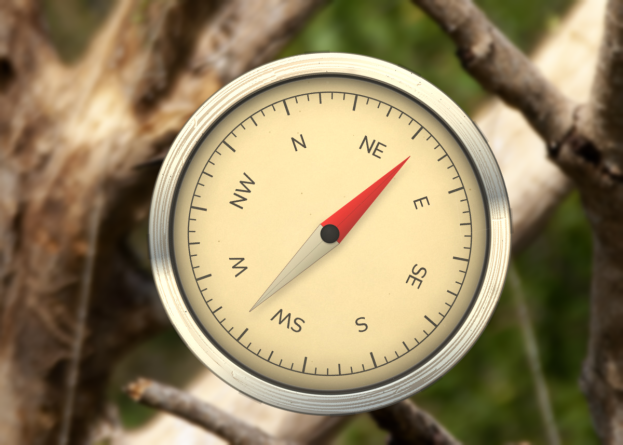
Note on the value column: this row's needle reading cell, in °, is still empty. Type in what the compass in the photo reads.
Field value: 65 °
